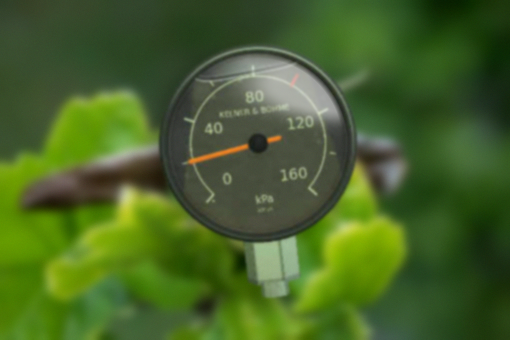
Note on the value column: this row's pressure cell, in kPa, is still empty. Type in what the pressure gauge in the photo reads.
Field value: 20 kPa
